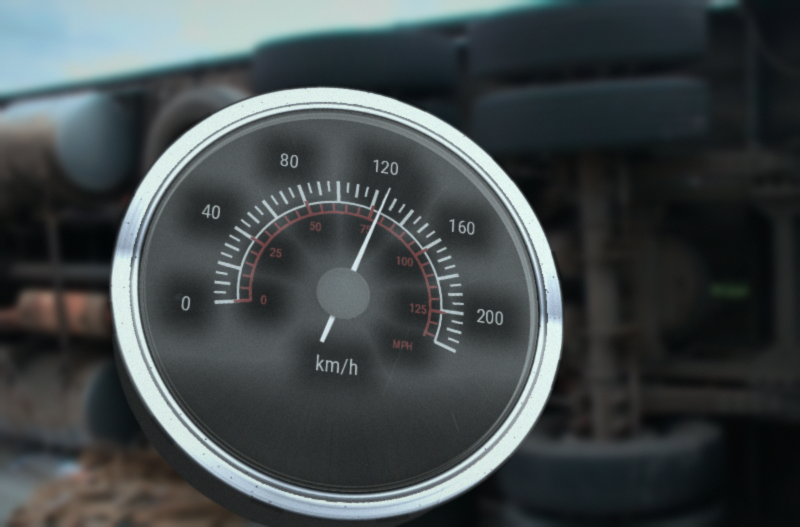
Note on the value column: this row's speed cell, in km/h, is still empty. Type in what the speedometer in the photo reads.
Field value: 125 km/h
